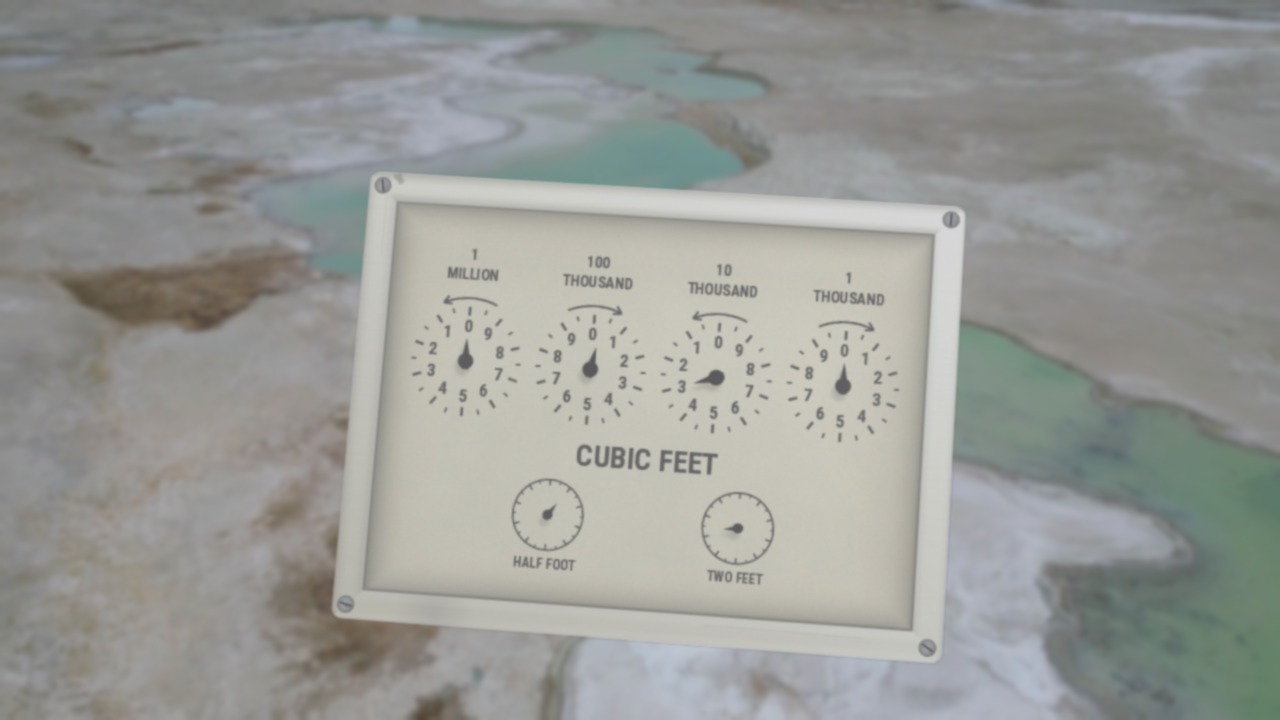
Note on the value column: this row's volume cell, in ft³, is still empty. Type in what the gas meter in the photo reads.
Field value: 3000 ft³
